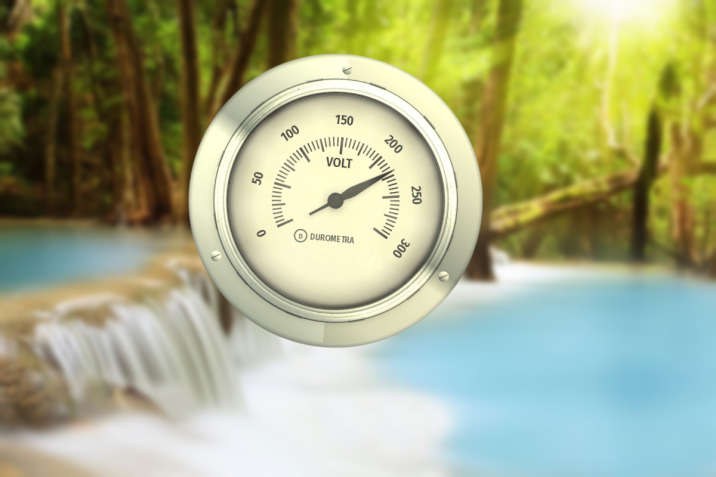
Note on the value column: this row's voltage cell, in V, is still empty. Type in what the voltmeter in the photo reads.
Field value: 220 V
